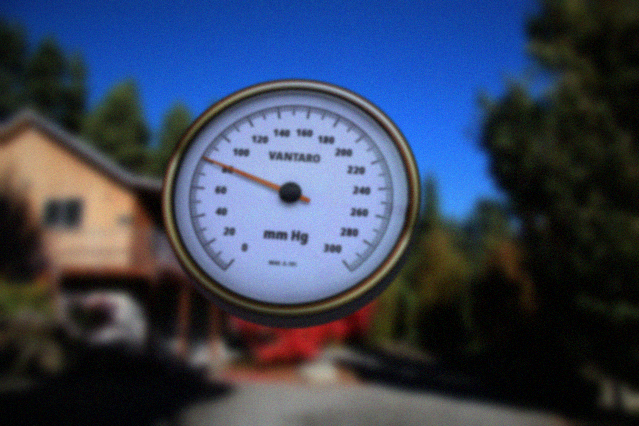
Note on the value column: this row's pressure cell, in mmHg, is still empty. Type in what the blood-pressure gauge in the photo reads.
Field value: 80 mmHg
